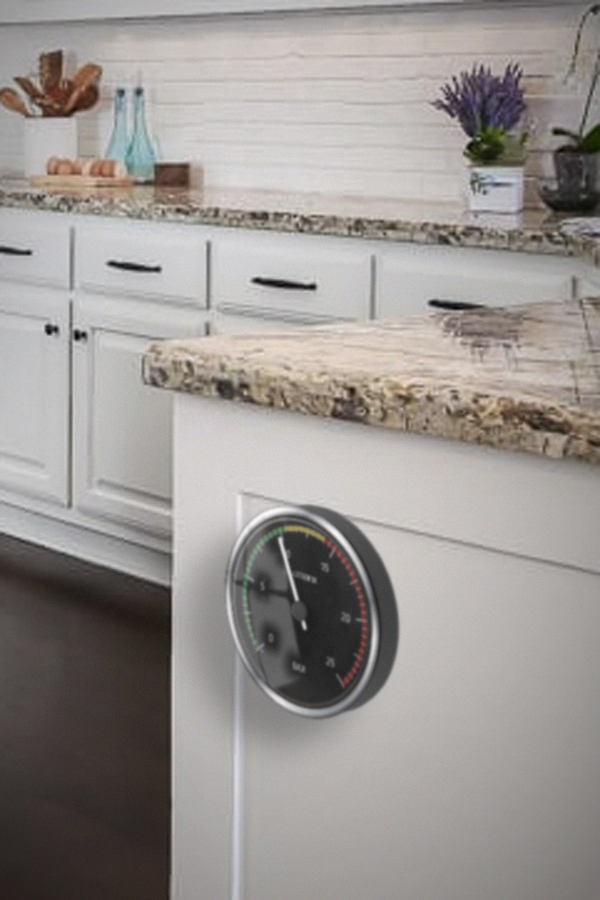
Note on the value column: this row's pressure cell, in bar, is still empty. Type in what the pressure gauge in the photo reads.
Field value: 10 bar
